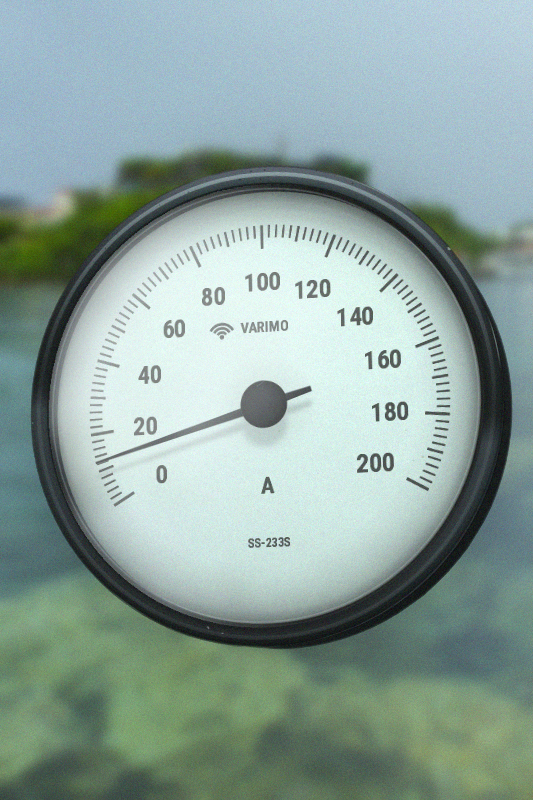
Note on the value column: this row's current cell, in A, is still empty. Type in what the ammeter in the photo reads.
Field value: 12 A
